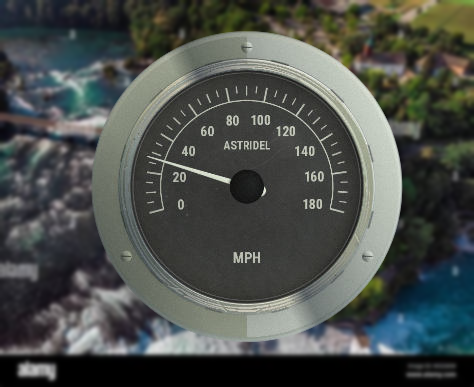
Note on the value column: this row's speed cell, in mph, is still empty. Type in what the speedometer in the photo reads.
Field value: 27.5 mph
